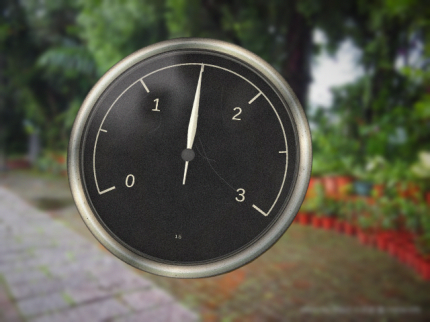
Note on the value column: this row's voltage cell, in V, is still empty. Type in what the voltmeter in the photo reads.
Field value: 1.5 V
